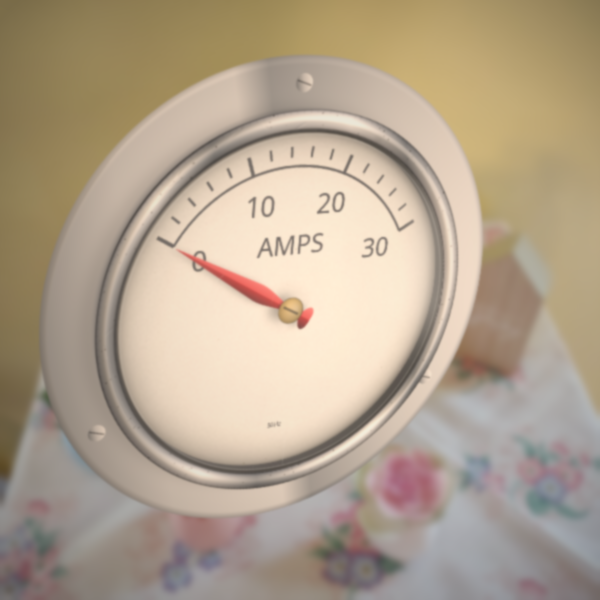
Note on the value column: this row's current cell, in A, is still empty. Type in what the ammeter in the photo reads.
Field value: 0 A
